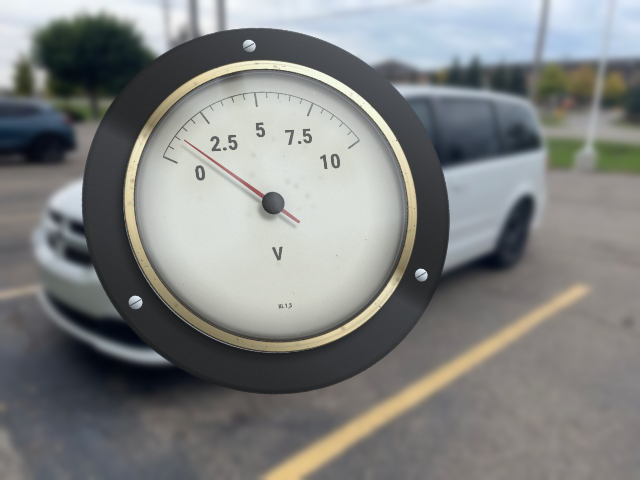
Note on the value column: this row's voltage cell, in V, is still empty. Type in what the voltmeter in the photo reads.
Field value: 1 V
